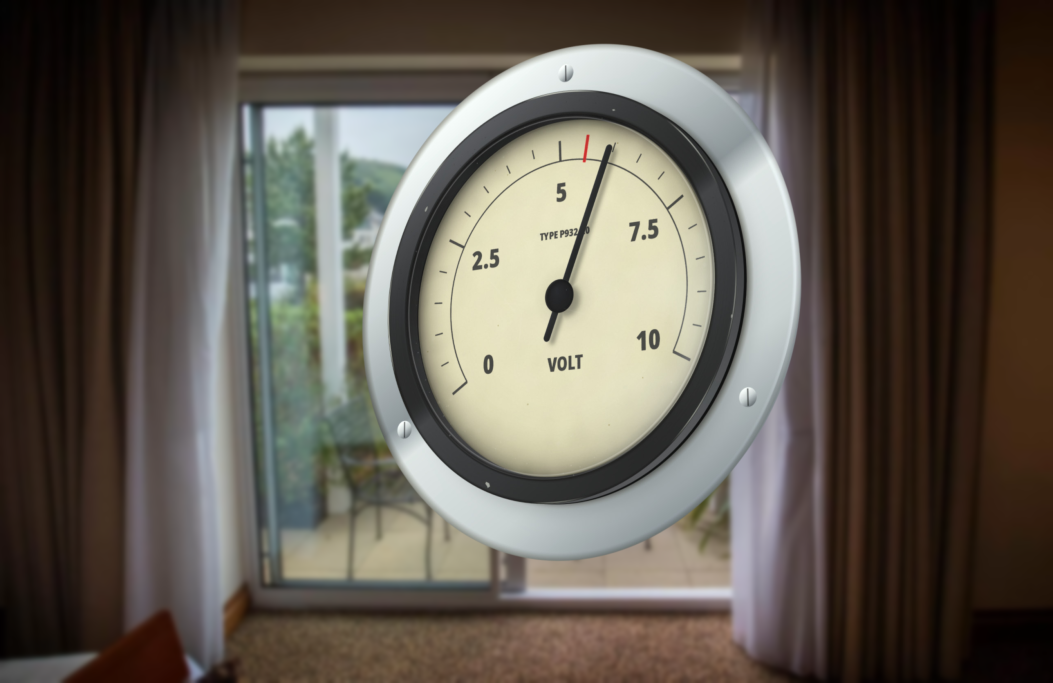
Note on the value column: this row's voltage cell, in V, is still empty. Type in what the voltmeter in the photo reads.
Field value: 6 V
